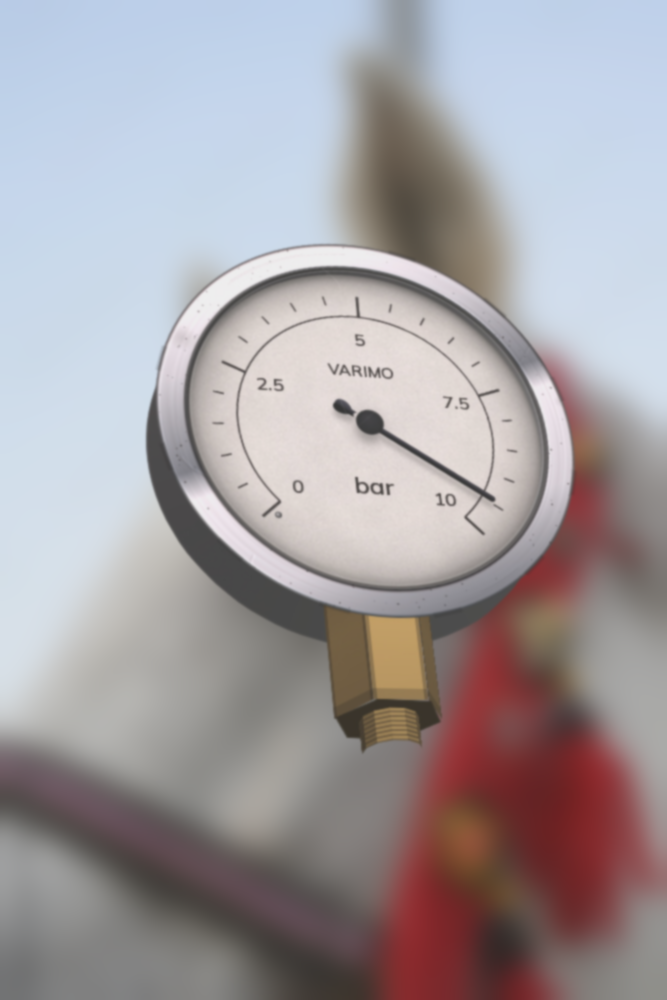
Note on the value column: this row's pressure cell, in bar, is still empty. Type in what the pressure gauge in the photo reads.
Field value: 9.5 bar
